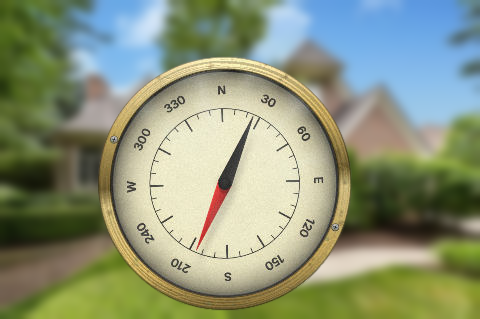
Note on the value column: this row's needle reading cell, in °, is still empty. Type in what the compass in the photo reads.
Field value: 205 °
